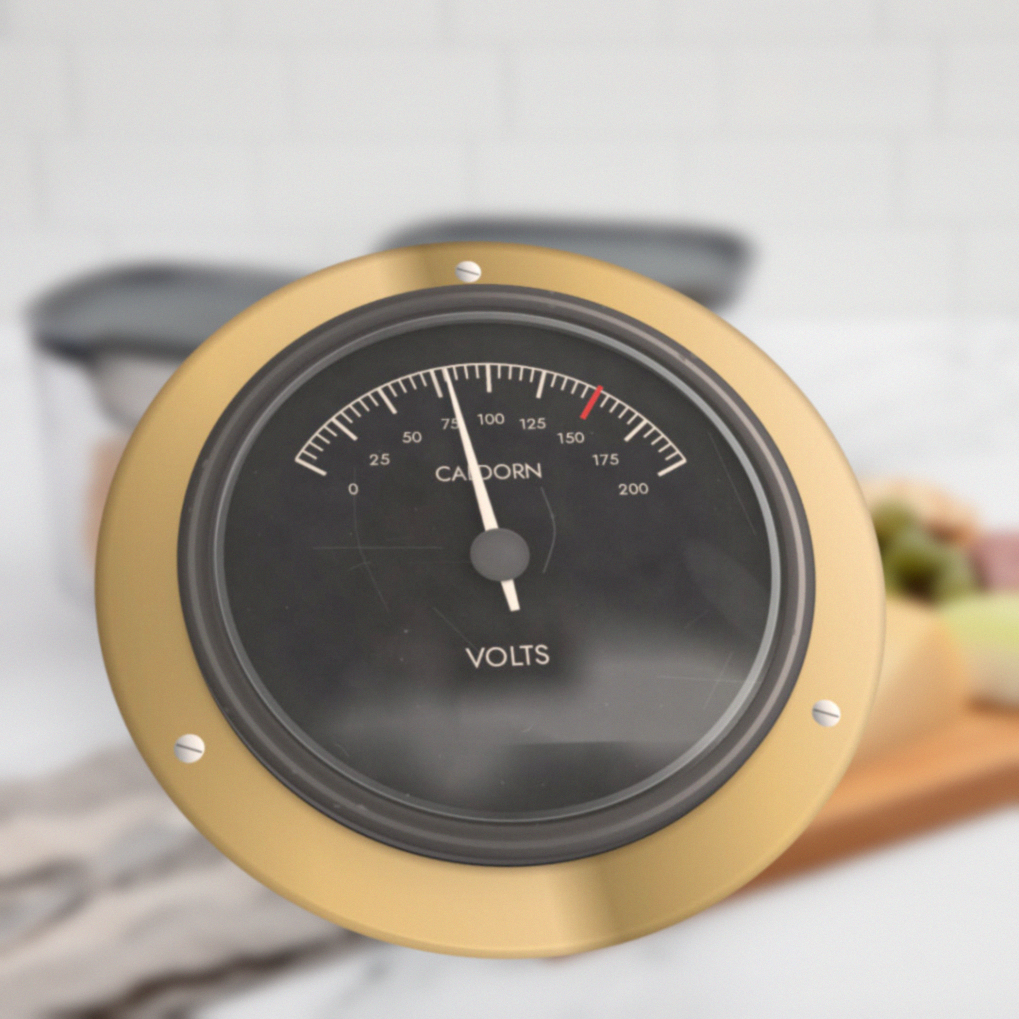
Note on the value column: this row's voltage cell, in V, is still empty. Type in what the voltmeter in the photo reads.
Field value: 80 V
